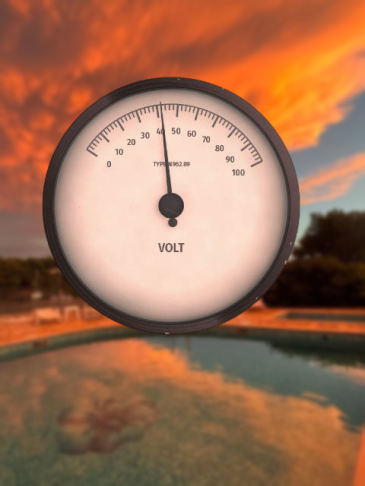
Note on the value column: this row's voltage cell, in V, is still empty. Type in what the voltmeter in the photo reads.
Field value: 42 V
